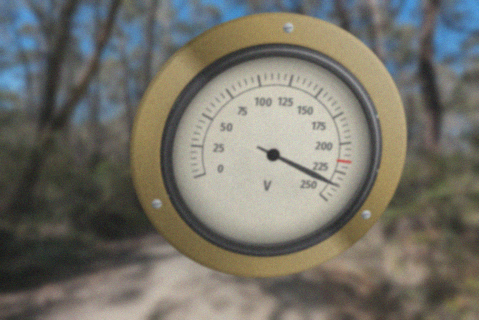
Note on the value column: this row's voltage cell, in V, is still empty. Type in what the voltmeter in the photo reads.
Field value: 235 V
